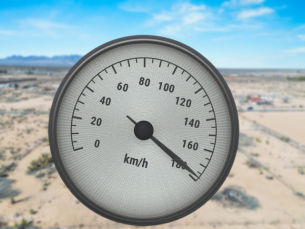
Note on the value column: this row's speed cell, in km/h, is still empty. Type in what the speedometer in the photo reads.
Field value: 177.5 km/h
